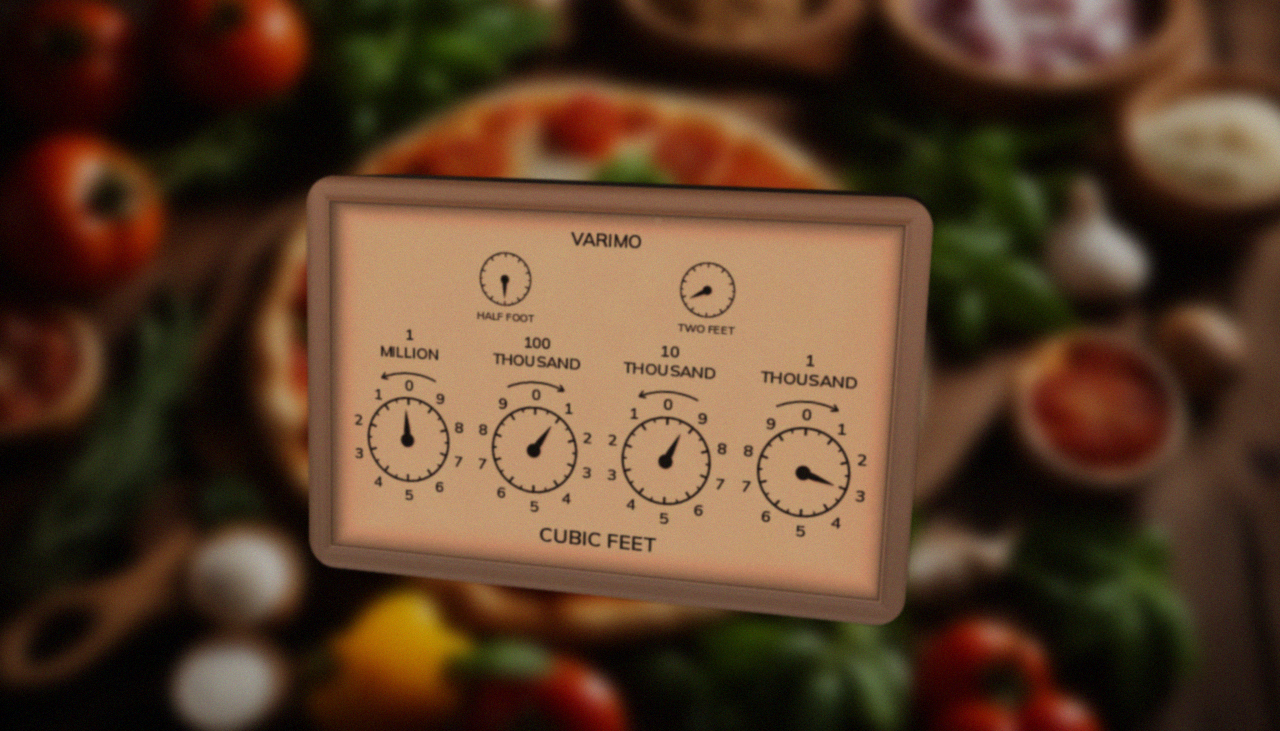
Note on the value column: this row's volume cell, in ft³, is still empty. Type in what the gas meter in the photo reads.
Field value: 9300 ft³
